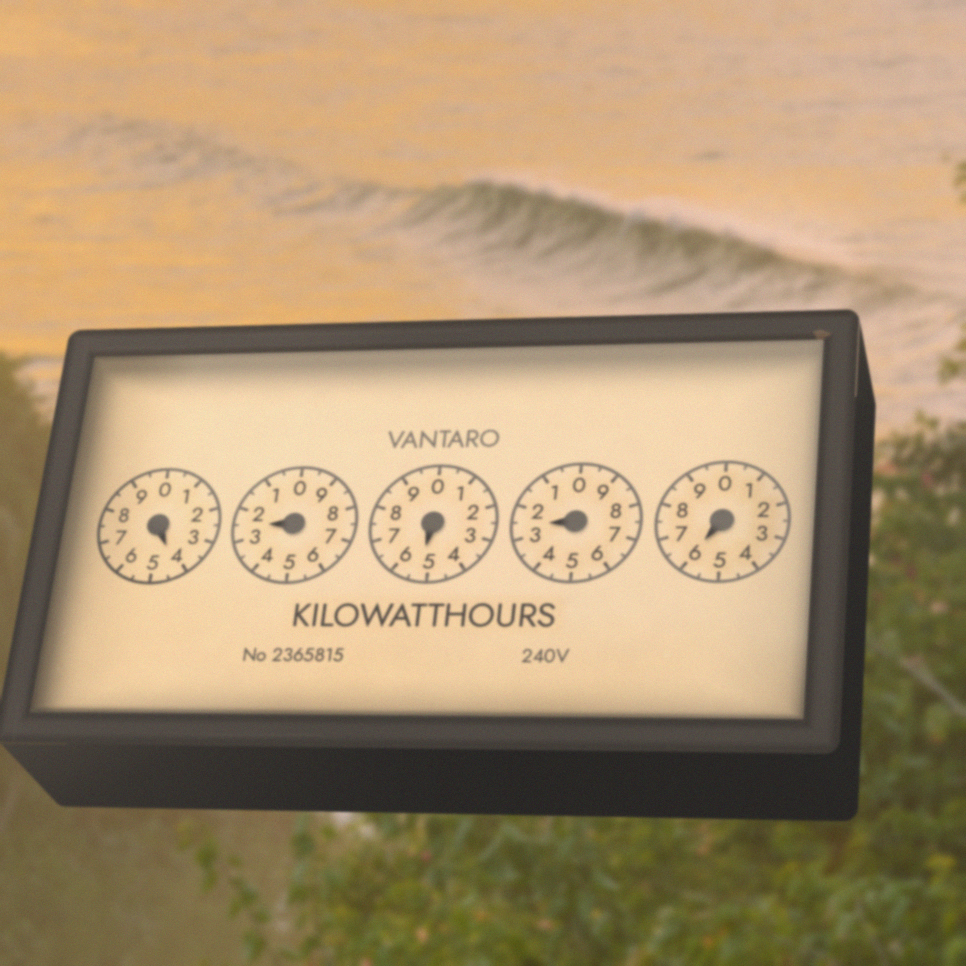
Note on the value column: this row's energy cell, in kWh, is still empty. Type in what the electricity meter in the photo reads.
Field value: 42526 kWh
